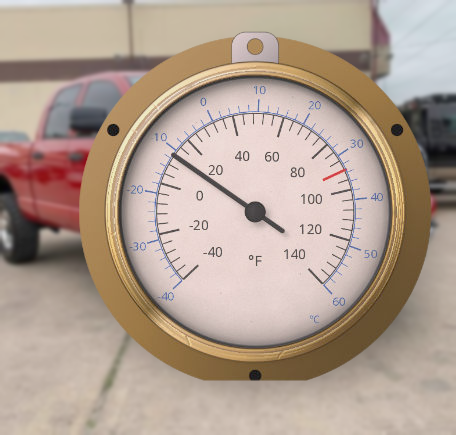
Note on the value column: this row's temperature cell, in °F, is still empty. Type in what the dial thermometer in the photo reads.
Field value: 12 °F
